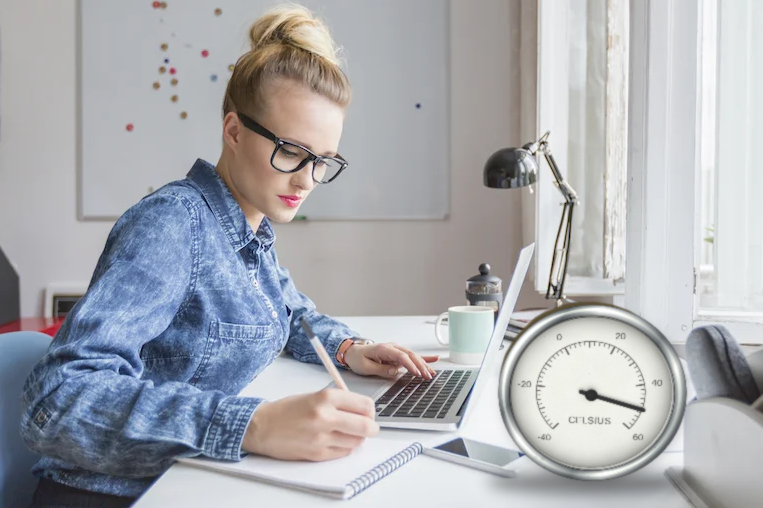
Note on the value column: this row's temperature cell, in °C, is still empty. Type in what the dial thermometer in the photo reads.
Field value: 50 °C
